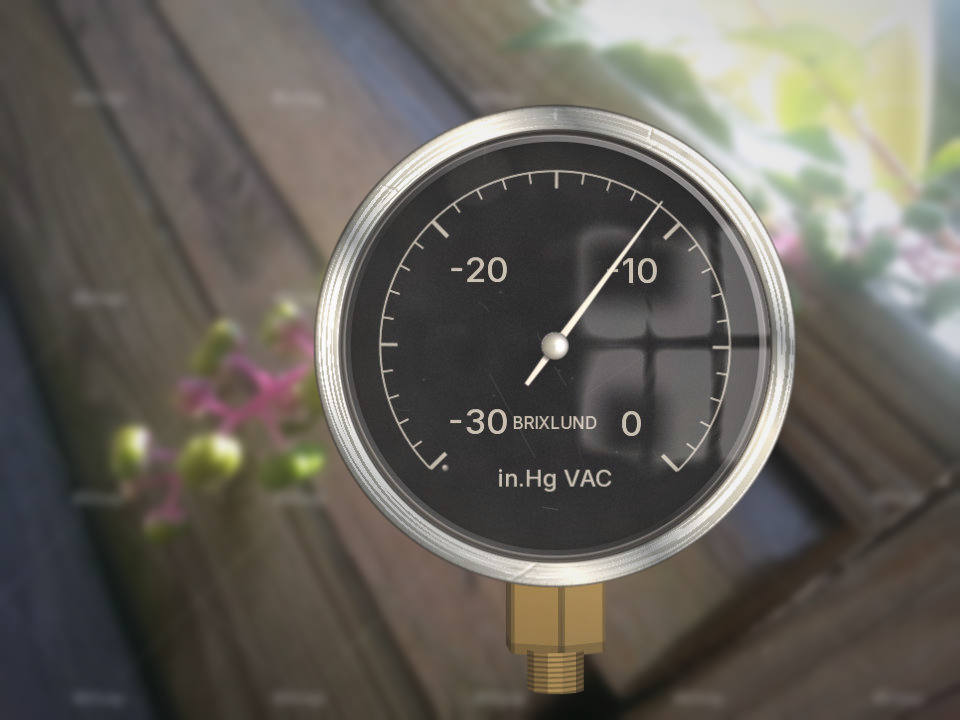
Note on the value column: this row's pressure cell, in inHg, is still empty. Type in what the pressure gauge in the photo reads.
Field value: -11 inHg
